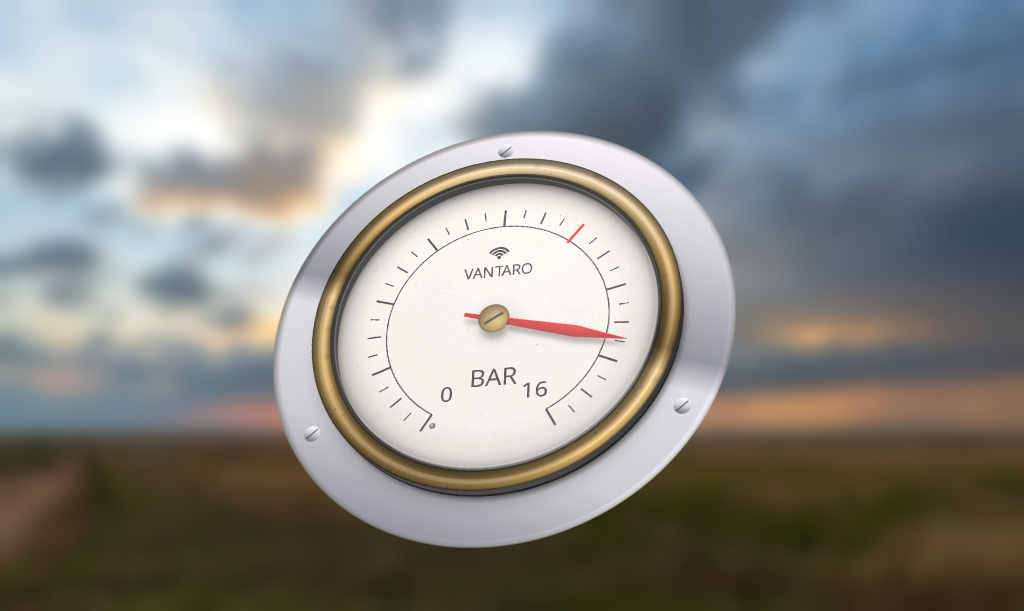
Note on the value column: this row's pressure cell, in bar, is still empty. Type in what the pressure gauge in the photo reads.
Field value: 13.5 bar
